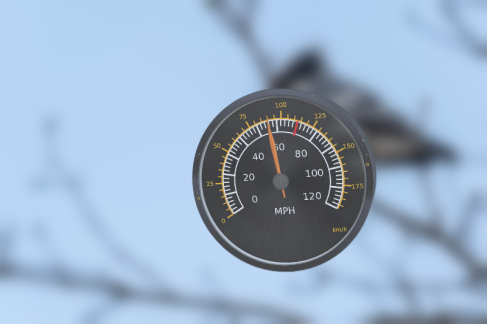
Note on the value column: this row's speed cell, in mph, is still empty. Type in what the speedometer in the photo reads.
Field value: 56 mph
